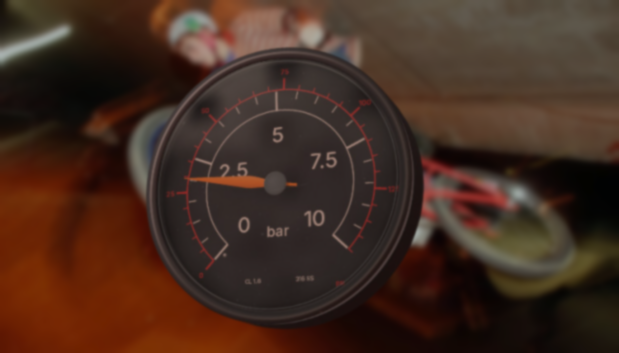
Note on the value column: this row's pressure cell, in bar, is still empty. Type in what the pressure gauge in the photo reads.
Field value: 2 bar
